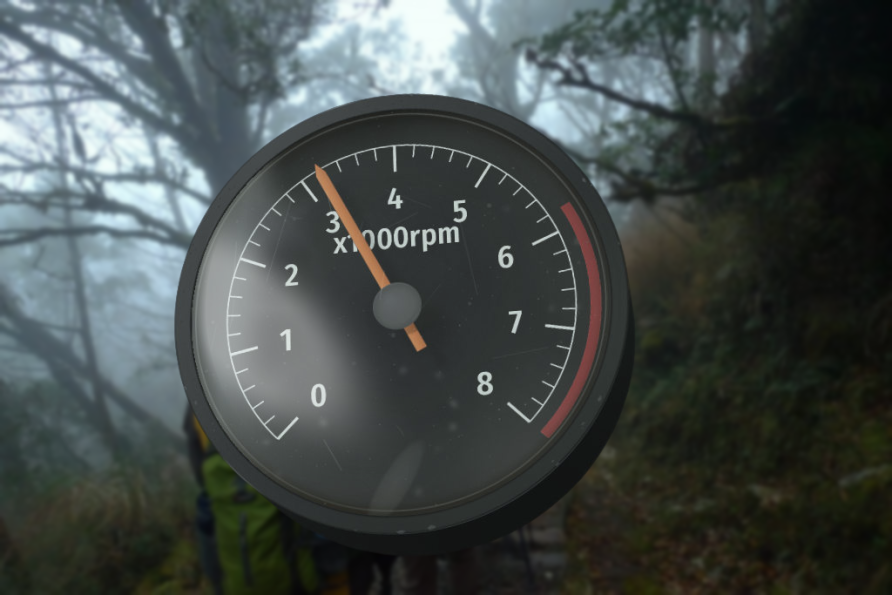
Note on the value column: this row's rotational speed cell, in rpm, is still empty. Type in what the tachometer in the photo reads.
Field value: 3200 rpm
